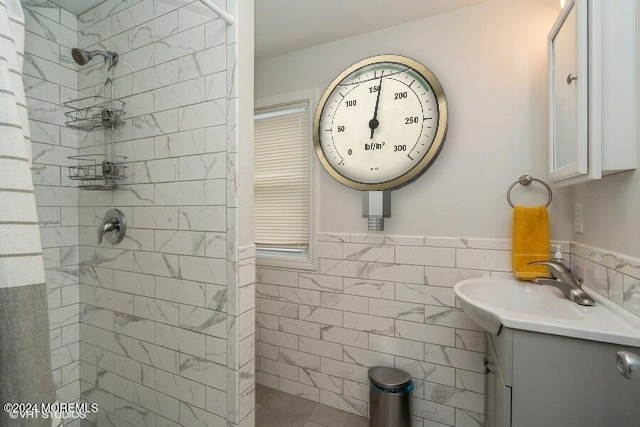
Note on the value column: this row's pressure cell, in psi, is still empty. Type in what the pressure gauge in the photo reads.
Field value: 160 psi
